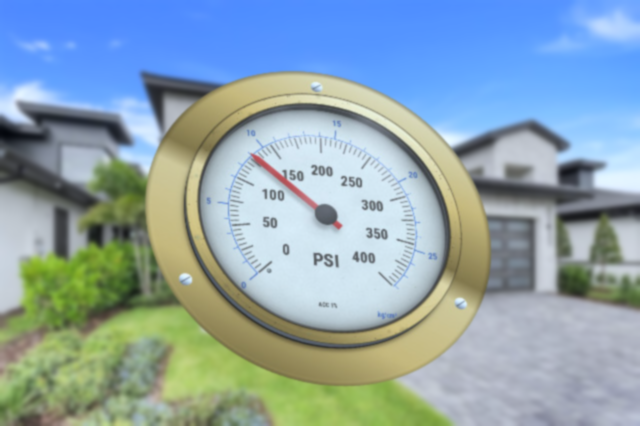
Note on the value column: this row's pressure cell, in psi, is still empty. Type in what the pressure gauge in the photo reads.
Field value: 125 psi
